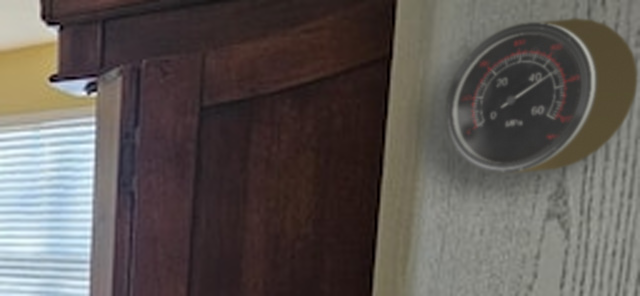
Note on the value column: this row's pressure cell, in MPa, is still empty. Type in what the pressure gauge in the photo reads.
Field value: 45 MPa
